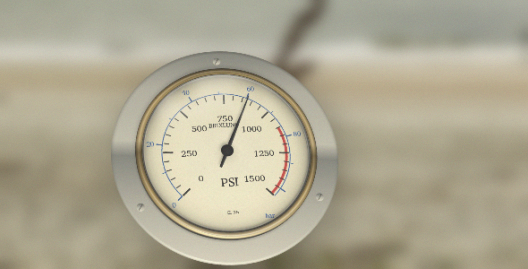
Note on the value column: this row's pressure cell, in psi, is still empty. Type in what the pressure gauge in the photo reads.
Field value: 875 psi
